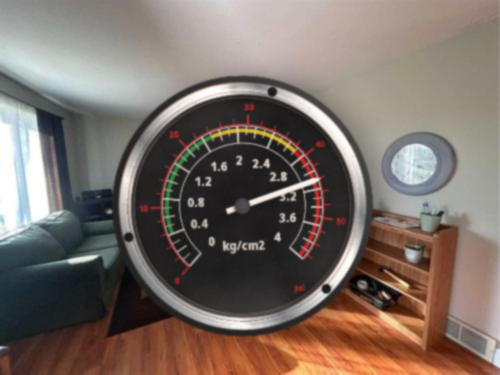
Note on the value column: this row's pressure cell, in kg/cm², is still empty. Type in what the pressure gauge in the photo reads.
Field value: 3.1 kg/cm²
